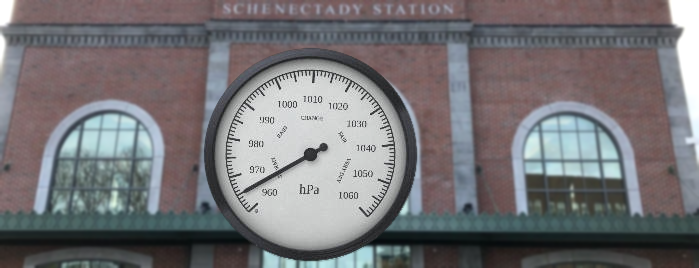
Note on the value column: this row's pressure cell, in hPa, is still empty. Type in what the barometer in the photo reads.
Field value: 965 hPa
